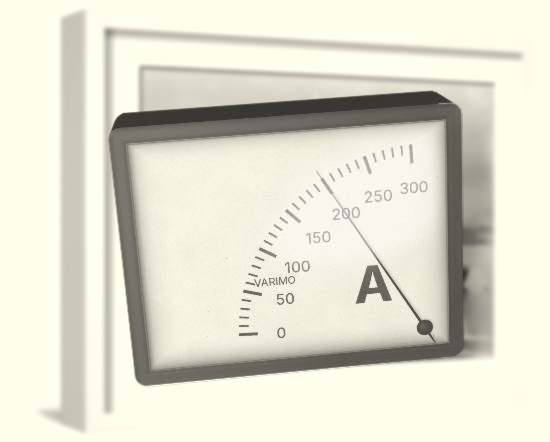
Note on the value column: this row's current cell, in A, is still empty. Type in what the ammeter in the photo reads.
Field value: 200 A
